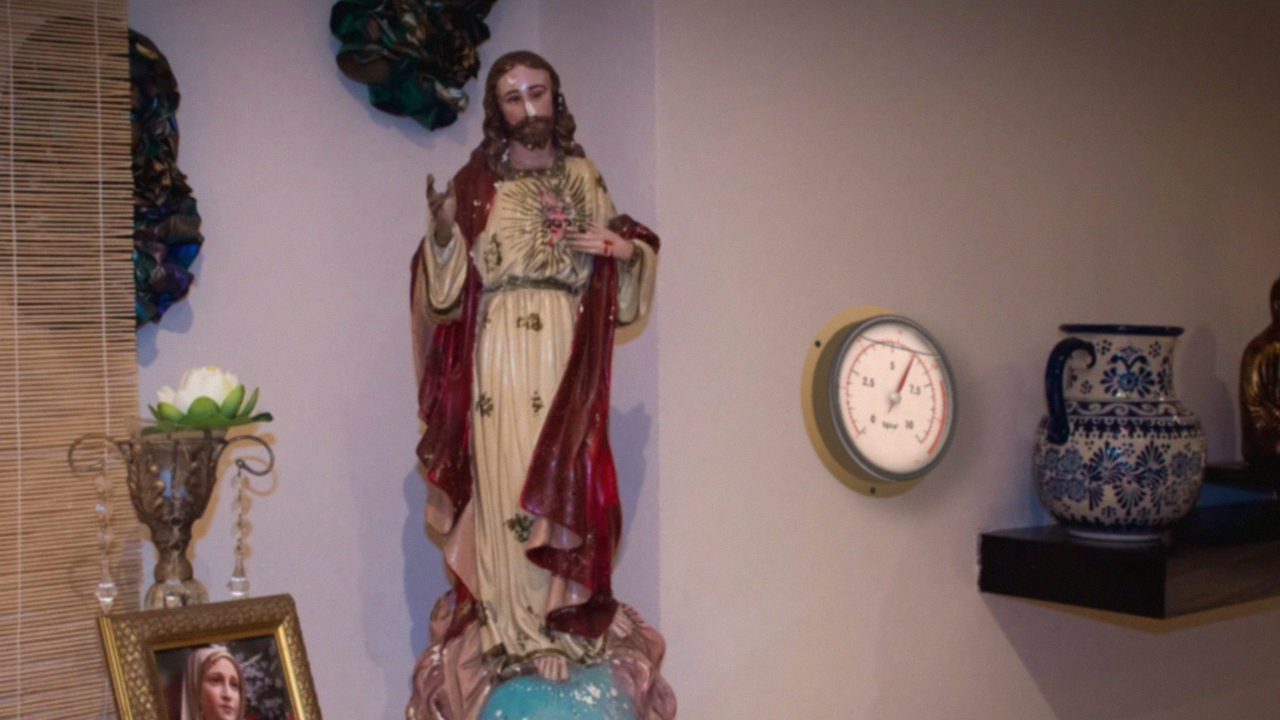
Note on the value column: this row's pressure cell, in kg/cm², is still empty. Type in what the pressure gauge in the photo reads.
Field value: 6 kg/cm²
